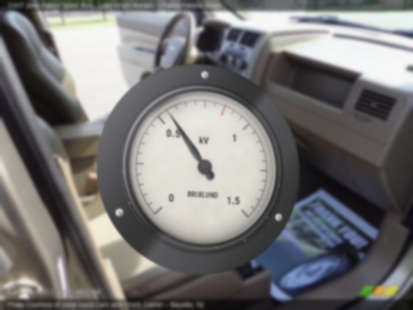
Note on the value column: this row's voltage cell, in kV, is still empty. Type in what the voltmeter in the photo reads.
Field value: 0.55 kV
